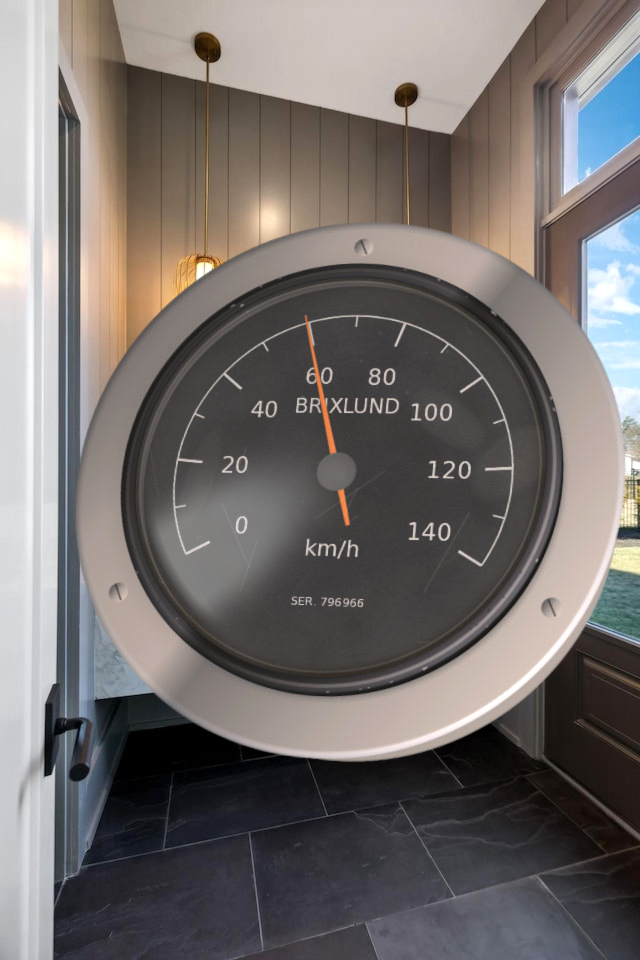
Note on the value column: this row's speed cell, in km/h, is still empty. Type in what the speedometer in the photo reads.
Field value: 60 km/h
